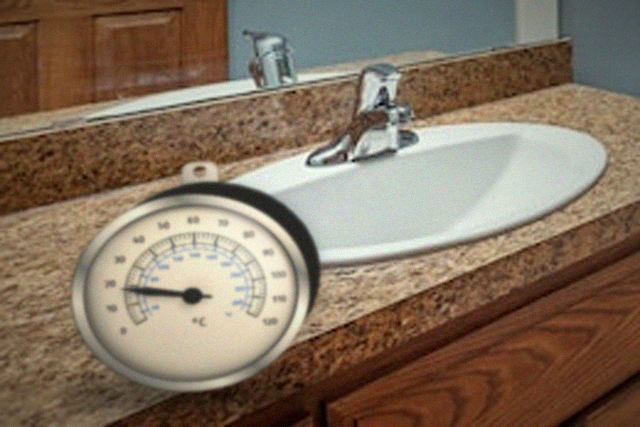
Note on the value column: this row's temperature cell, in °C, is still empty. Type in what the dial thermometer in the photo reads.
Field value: 20 °C
